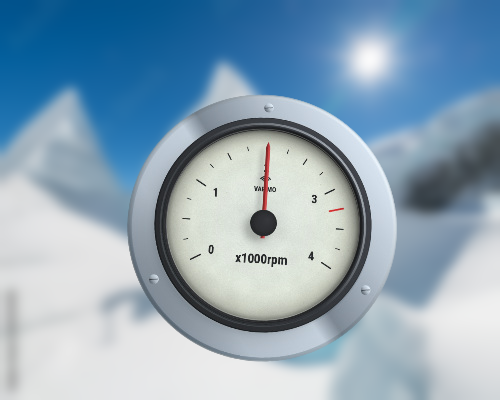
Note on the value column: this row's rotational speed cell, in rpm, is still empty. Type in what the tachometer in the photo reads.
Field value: 2000 rpm
